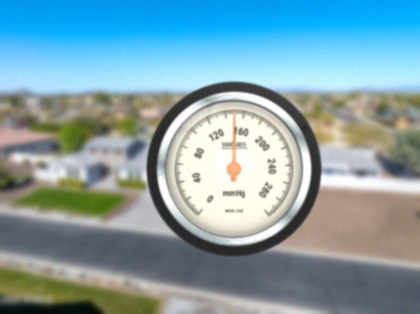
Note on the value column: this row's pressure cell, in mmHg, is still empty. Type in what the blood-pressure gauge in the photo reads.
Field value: 150 mmHg
